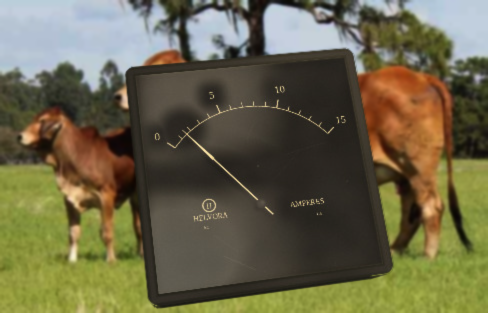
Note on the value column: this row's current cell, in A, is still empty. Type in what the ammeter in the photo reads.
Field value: 1.5 A
